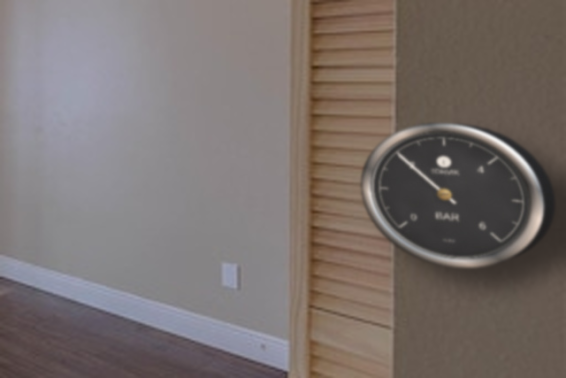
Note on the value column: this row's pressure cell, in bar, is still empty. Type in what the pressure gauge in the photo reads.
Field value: 2 bar
